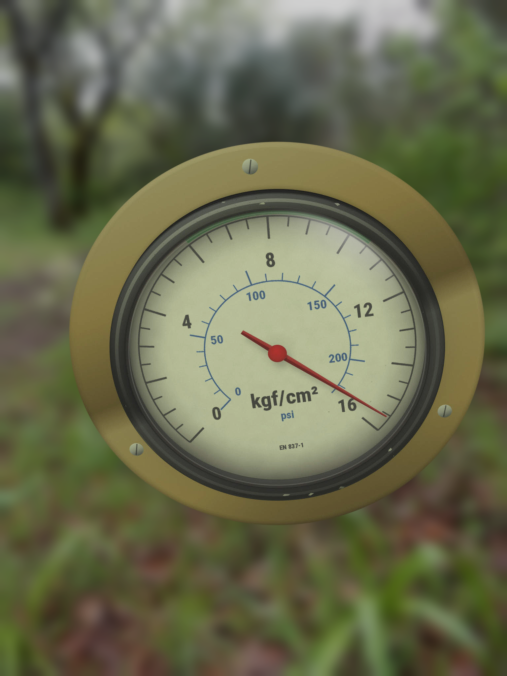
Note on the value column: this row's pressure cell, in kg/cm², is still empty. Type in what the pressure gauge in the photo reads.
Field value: 15.5 kg/cm²
